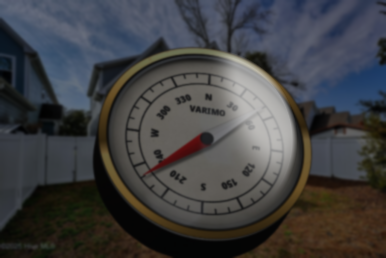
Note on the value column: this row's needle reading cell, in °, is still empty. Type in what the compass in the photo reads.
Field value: 230 °
